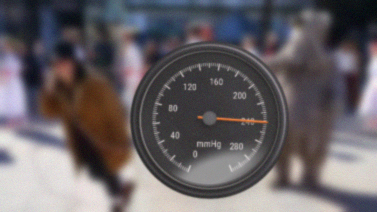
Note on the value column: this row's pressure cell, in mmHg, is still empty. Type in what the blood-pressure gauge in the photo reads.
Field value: 240 mmHg
